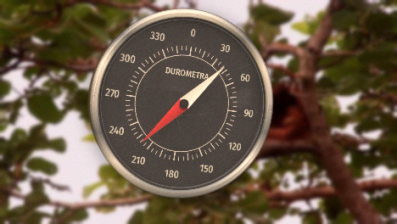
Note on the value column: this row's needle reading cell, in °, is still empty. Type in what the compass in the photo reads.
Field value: 220 °
